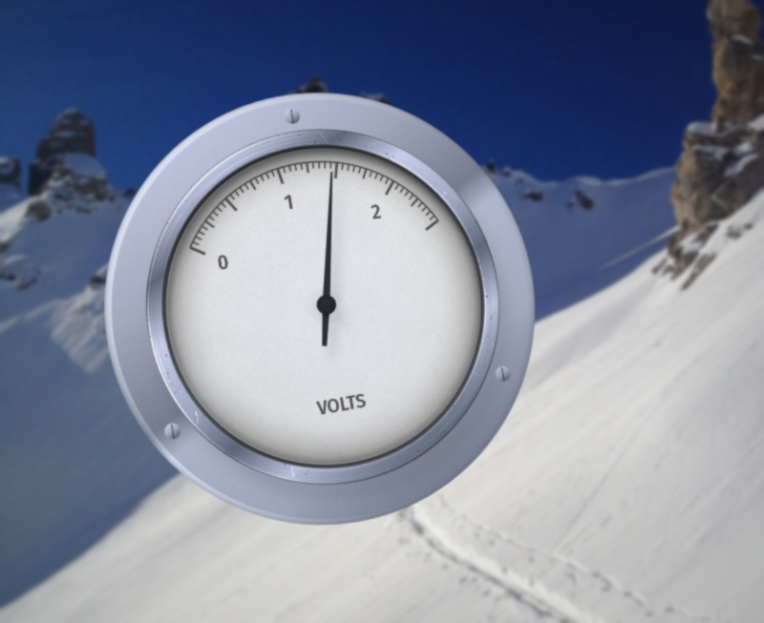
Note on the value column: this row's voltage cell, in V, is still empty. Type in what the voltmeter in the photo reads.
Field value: 1.45 V
